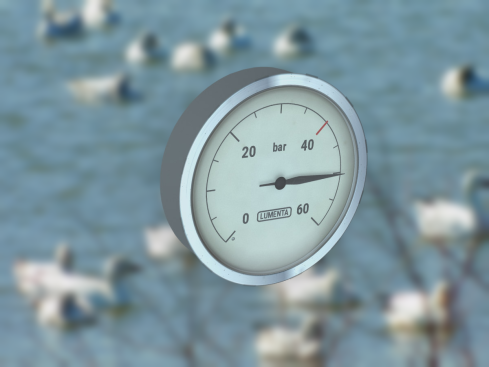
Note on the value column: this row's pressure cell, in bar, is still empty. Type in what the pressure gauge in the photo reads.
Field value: 50 bar
